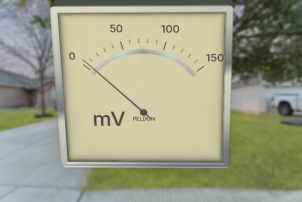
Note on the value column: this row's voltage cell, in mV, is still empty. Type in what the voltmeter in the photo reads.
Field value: 5 mV
